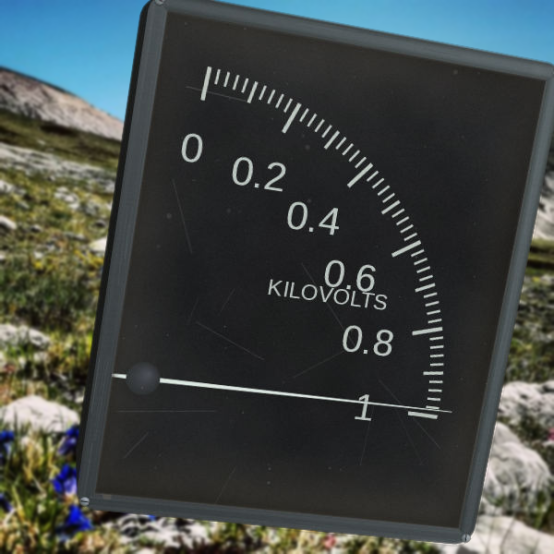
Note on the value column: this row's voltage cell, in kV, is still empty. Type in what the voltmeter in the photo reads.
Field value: 0.98 kV
